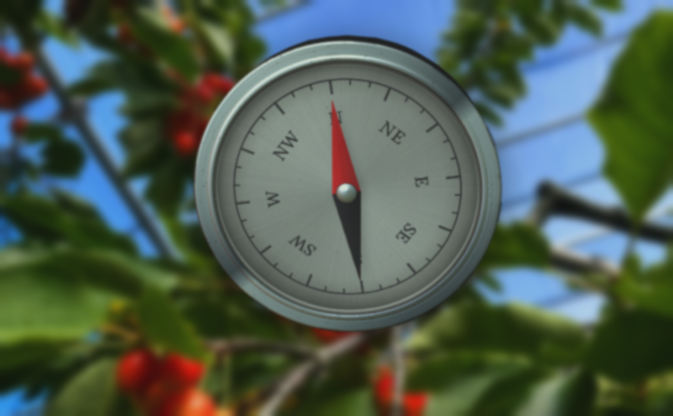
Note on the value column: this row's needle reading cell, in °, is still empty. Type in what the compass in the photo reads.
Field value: 0 °
